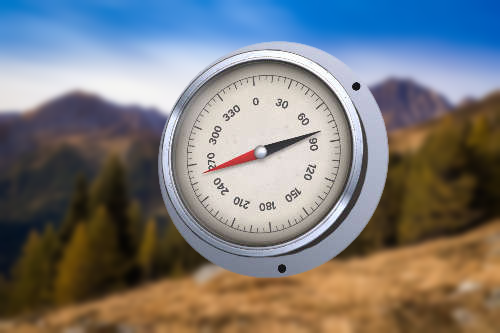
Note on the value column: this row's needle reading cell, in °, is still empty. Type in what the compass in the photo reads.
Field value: 260 °
